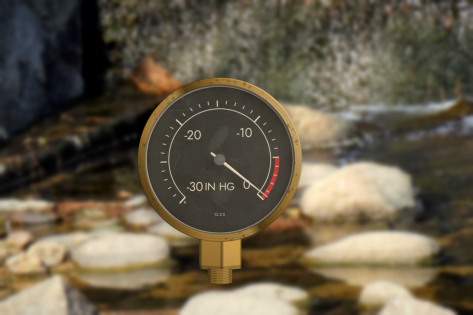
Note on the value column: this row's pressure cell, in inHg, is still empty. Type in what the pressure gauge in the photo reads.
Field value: -0.5 inHg
